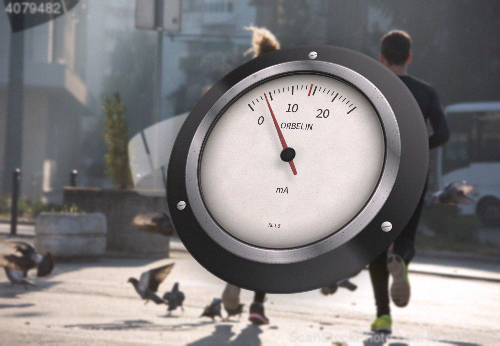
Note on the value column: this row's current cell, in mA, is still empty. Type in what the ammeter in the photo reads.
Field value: 4 mA
